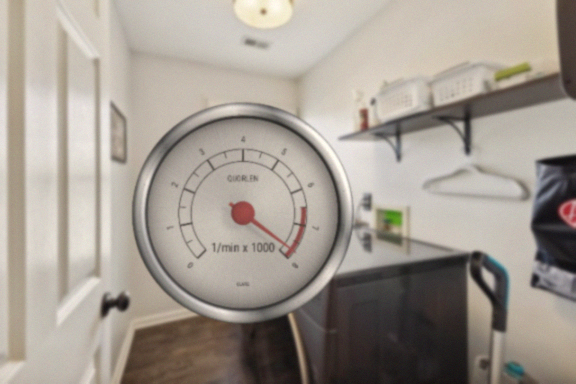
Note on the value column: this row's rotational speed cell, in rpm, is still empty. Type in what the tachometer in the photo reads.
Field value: 7750 rpm
